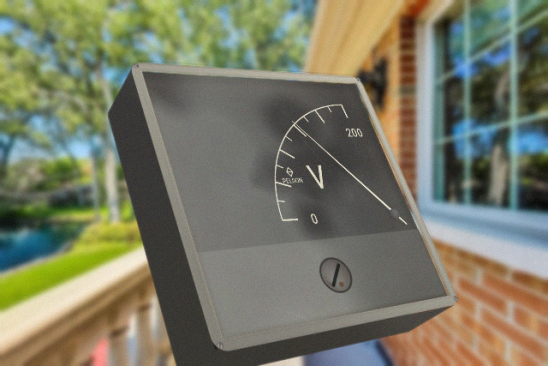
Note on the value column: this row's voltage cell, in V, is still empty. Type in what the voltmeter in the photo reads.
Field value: 120 V
